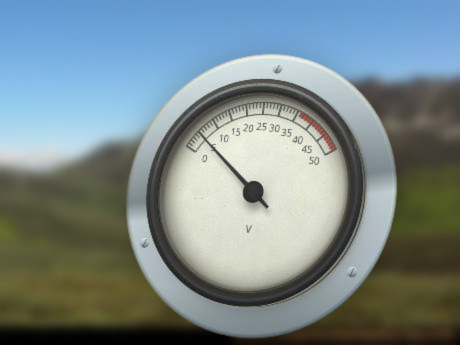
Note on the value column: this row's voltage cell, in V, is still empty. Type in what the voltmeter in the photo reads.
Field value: 5 V
